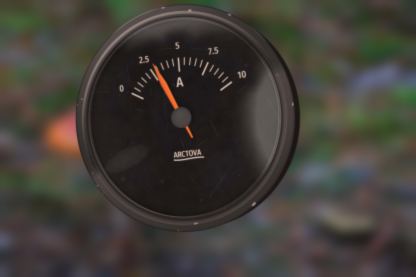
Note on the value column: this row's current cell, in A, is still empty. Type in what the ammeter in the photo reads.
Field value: 3 A
